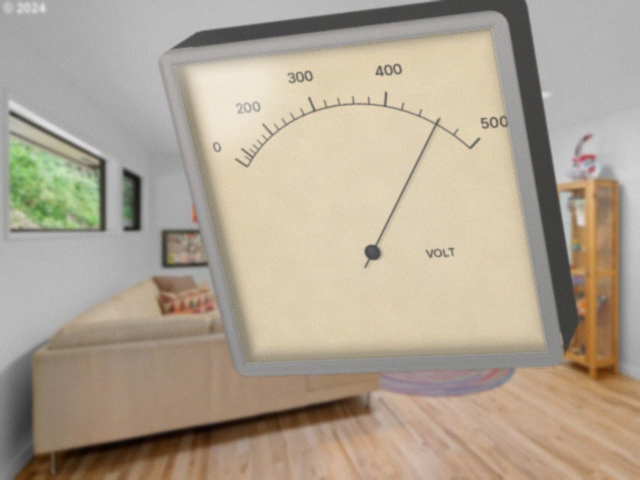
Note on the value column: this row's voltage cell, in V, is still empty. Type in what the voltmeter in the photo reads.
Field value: 460 V
